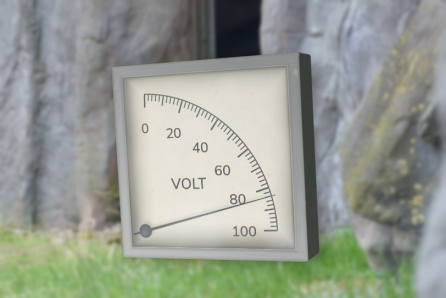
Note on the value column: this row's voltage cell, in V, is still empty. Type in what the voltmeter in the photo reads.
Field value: 84 V
